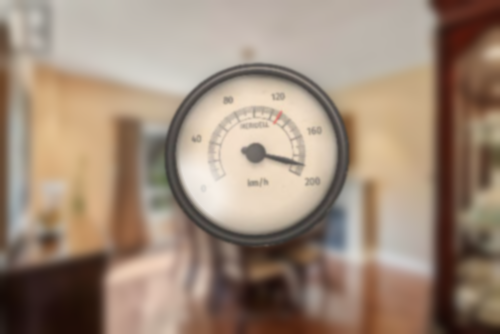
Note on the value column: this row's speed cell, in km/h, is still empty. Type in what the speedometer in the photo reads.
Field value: 190 km/h
